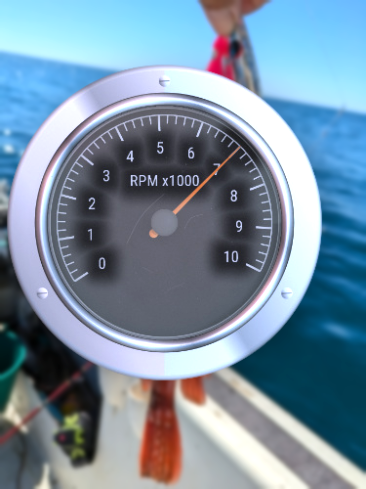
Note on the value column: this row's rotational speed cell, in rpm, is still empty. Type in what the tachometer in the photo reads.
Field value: 7000 rpm
